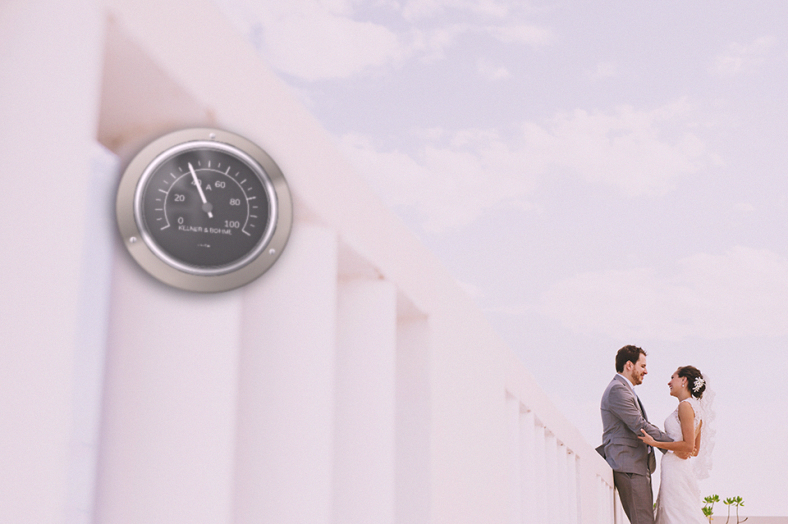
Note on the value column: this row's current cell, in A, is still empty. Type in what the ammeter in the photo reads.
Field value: 40 A
